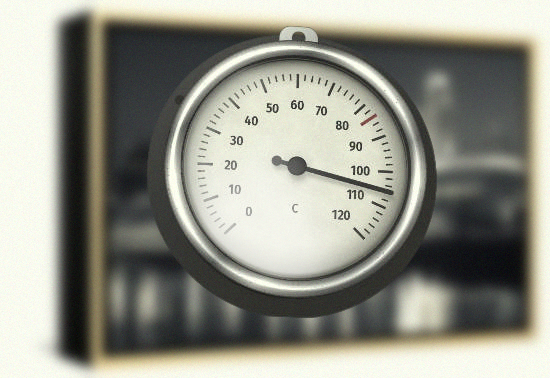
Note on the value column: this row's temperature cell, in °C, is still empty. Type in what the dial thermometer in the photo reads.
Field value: 106 °C
